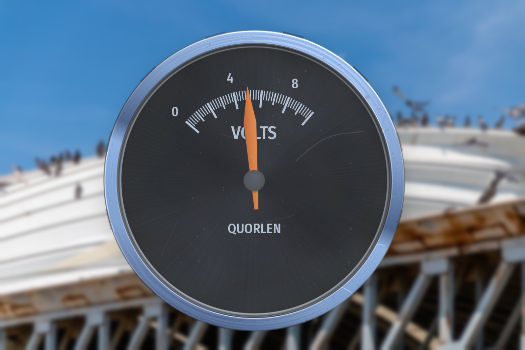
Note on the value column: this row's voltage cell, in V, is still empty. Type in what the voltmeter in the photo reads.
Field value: 5 V
